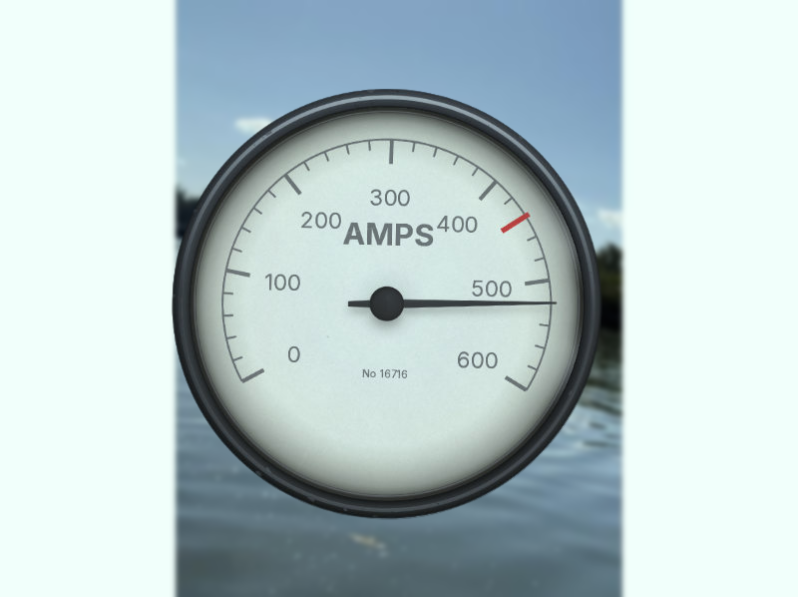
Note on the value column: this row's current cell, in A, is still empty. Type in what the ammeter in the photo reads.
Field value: 520 A
